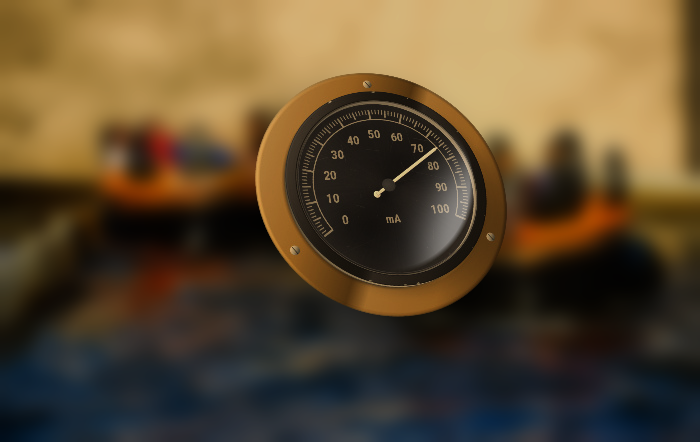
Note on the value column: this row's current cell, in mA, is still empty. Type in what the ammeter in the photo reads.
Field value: 75 mA
